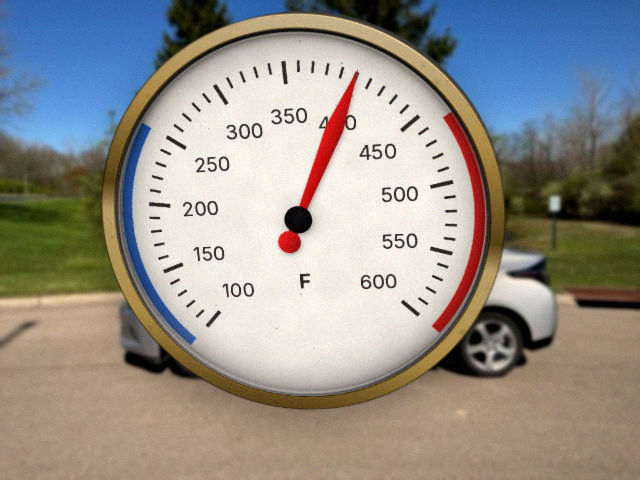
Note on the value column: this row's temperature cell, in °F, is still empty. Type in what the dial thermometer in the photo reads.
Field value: 400 °F
